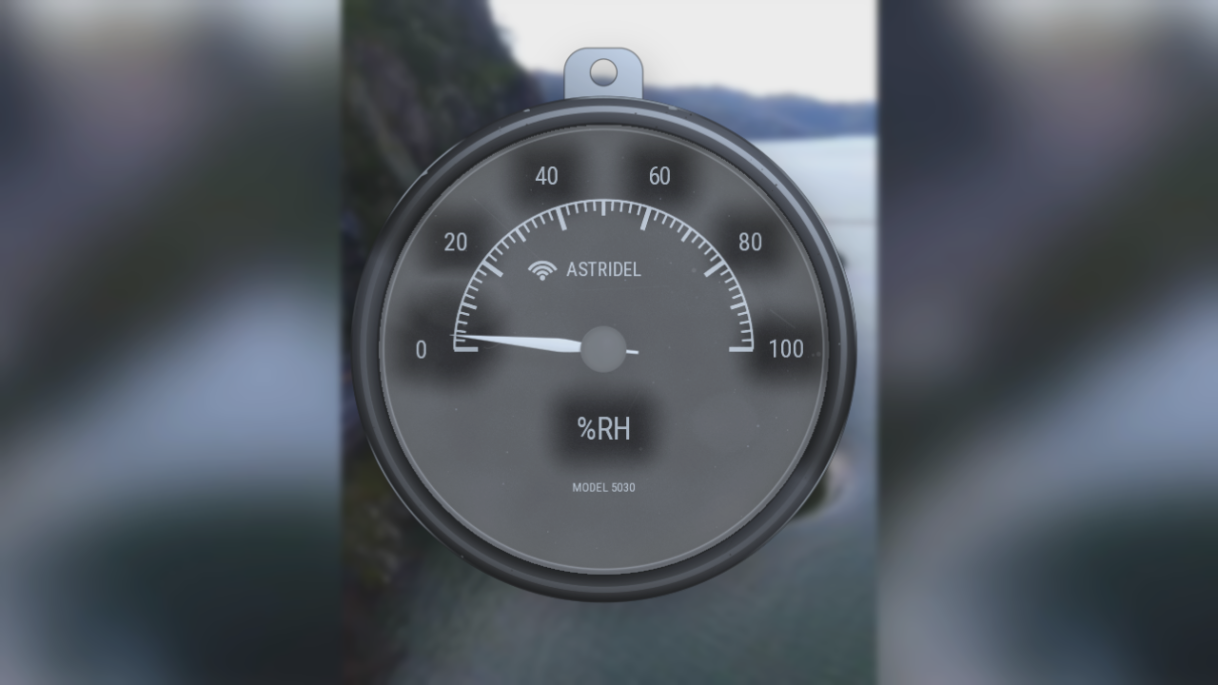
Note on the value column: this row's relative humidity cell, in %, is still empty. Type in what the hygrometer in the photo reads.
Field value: 3 %
